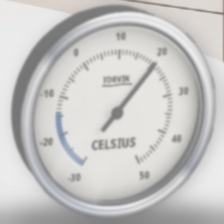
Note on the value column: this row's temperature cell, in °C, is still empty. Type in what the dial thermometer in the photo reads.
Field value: 20 °C
